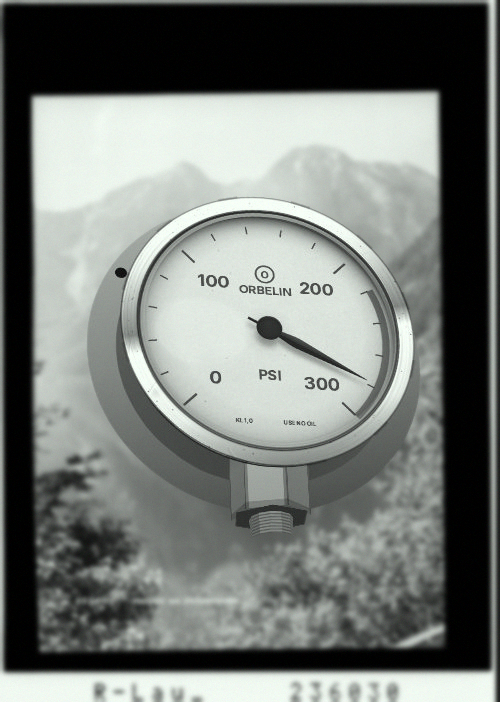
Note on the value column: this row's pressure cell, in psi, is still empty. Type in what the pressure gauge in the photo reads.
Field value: 280 psi
